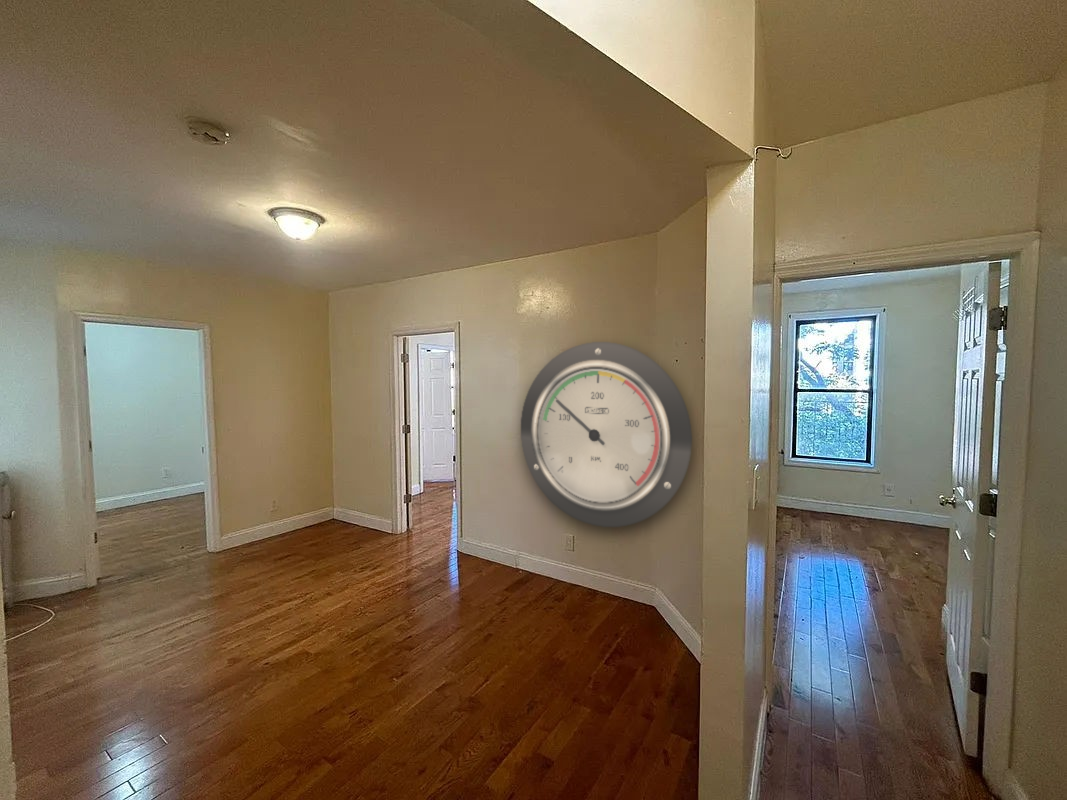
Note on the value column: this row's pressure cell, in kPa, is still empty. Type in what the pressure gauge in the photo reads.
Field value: 120 kPa
